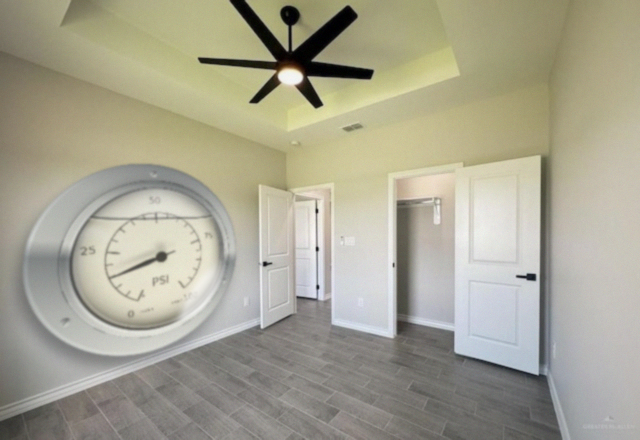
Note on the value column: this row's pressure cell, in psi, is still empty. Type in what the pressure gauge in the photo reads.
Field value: 15 psi
